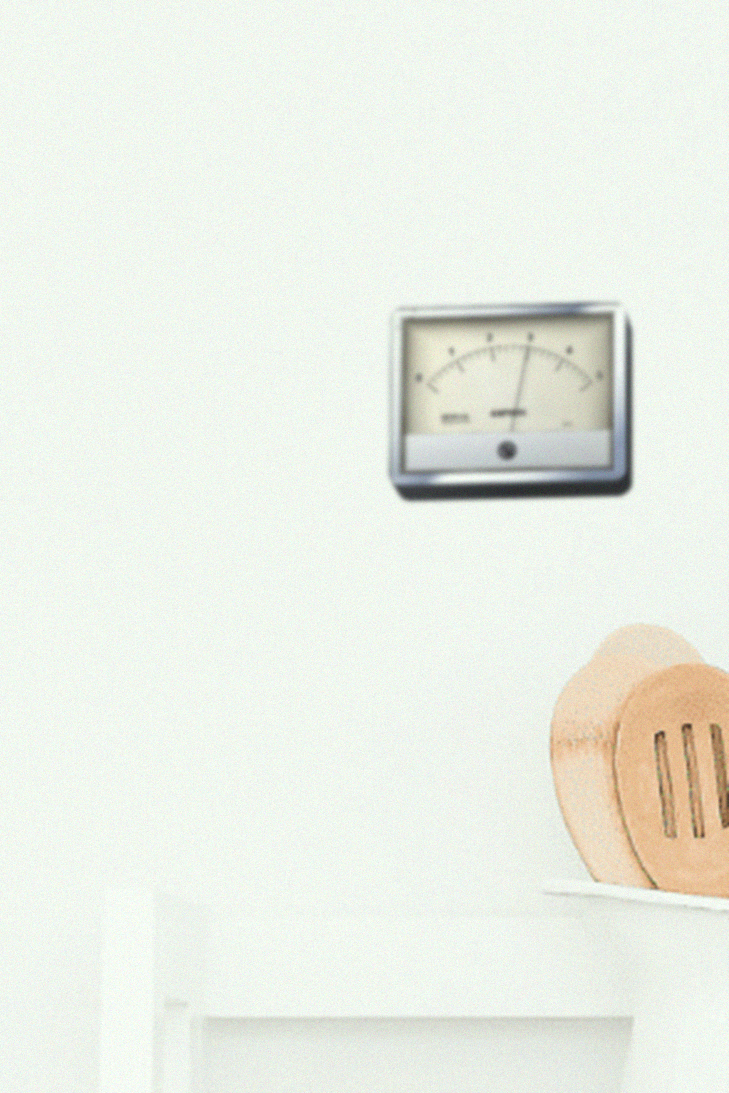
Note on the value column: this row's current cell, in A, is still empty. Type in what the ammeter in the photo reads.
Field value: 3 A
